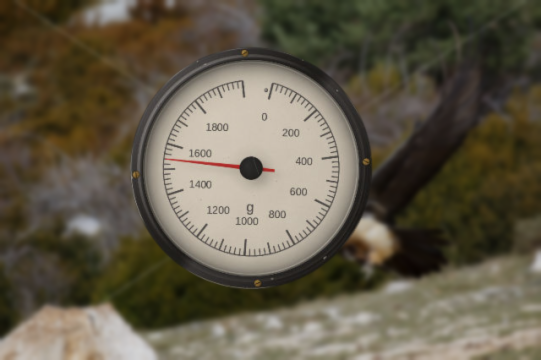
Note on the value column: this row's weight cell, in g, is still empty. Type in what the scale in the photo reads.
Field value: 1540 g
